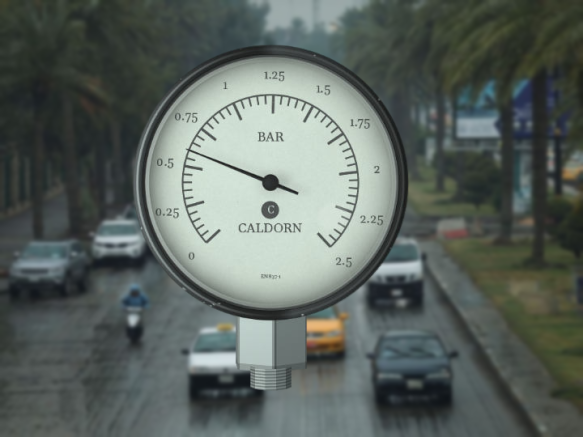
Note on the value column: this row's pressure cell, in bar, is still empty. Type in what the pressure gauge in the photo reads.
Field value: 0.6 bar
